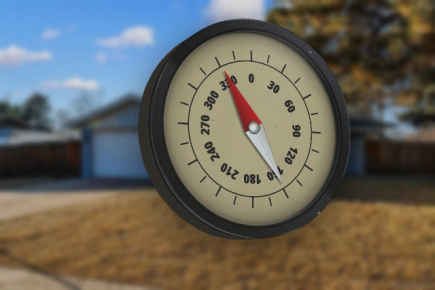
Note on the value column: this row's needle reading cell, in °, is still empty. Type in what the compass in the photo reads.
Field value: 330 °
